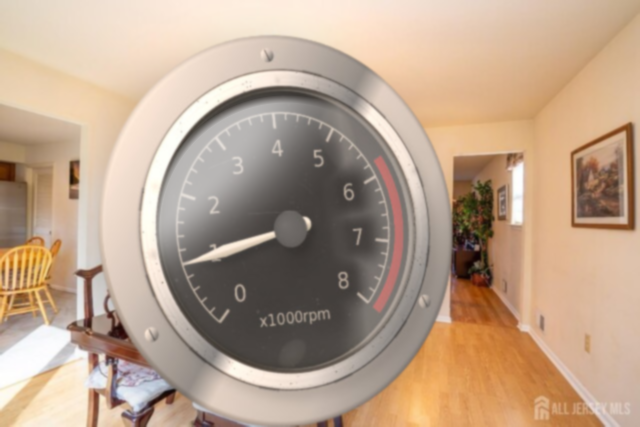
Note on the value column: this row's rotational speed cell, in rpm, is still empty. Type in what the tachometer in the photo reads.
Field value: 1000 rpm
